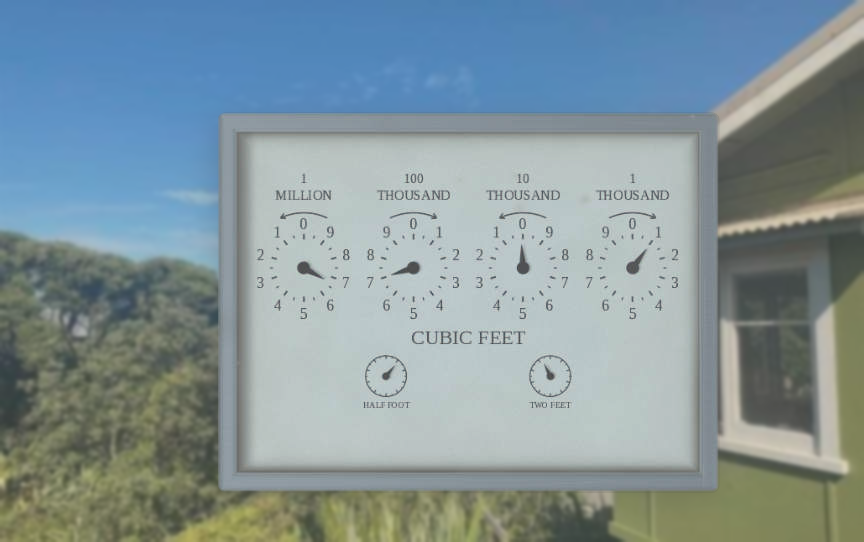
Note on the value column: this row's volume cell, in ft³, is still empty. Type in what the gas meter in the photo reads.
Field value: 670100 ft³
